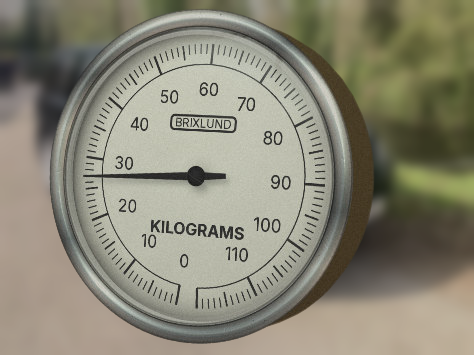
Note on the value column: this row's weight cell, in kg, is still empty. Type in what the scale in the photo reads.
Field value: 27 kg
